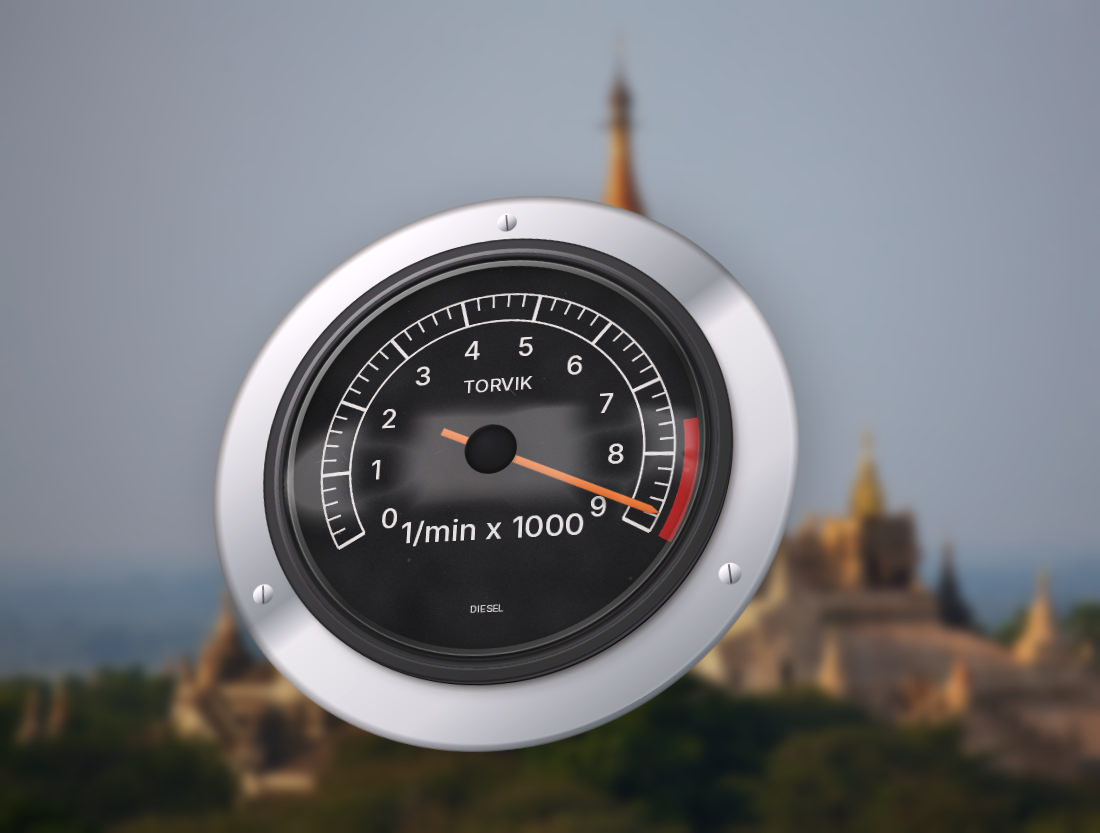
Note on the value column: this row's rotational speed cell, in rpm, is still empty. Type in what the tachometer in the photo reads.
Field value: 8800 rpm
